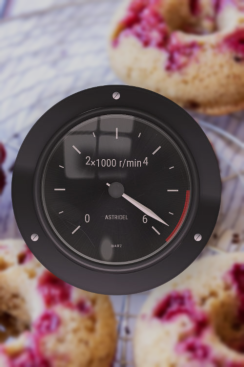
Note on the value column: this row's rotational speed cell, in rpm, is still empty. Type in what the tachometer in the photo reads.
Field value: 5750 rpm
